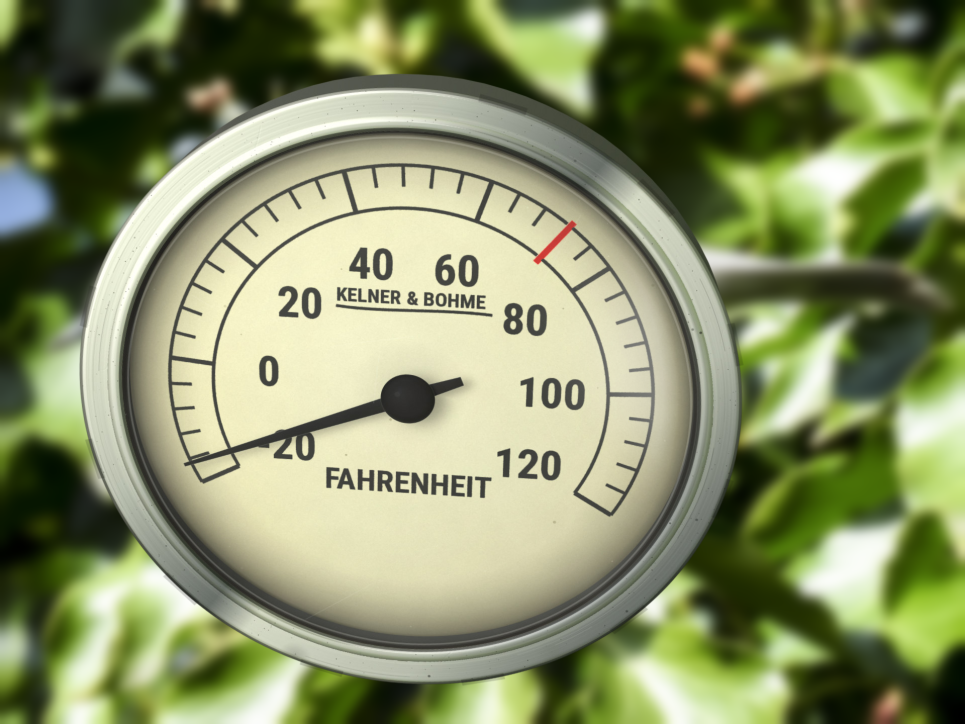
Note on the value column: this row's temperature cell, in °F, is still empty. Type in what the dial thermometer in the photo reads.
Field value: -16 °F
